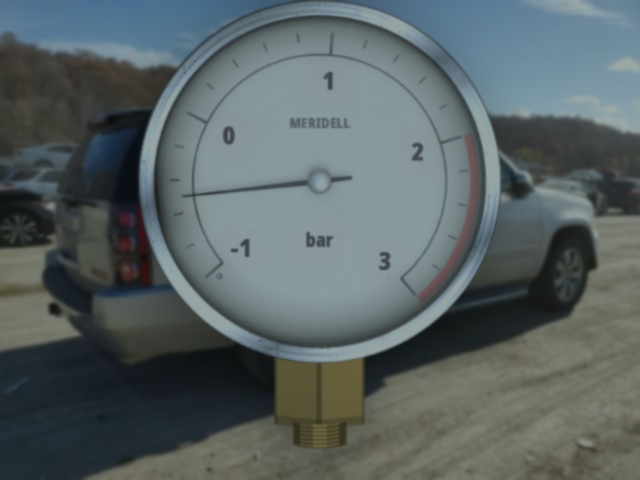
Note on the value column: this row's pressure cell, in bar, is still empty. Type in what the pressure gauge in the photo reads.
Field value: -0.5 bar
